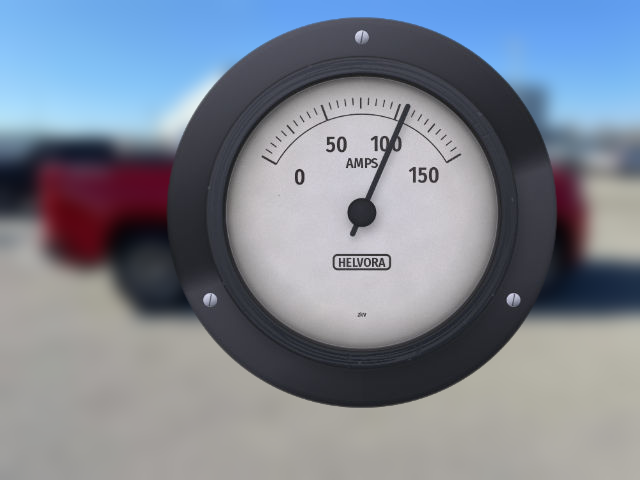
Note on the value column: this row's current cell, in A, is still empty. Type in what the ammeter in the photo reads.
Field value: 105 A
